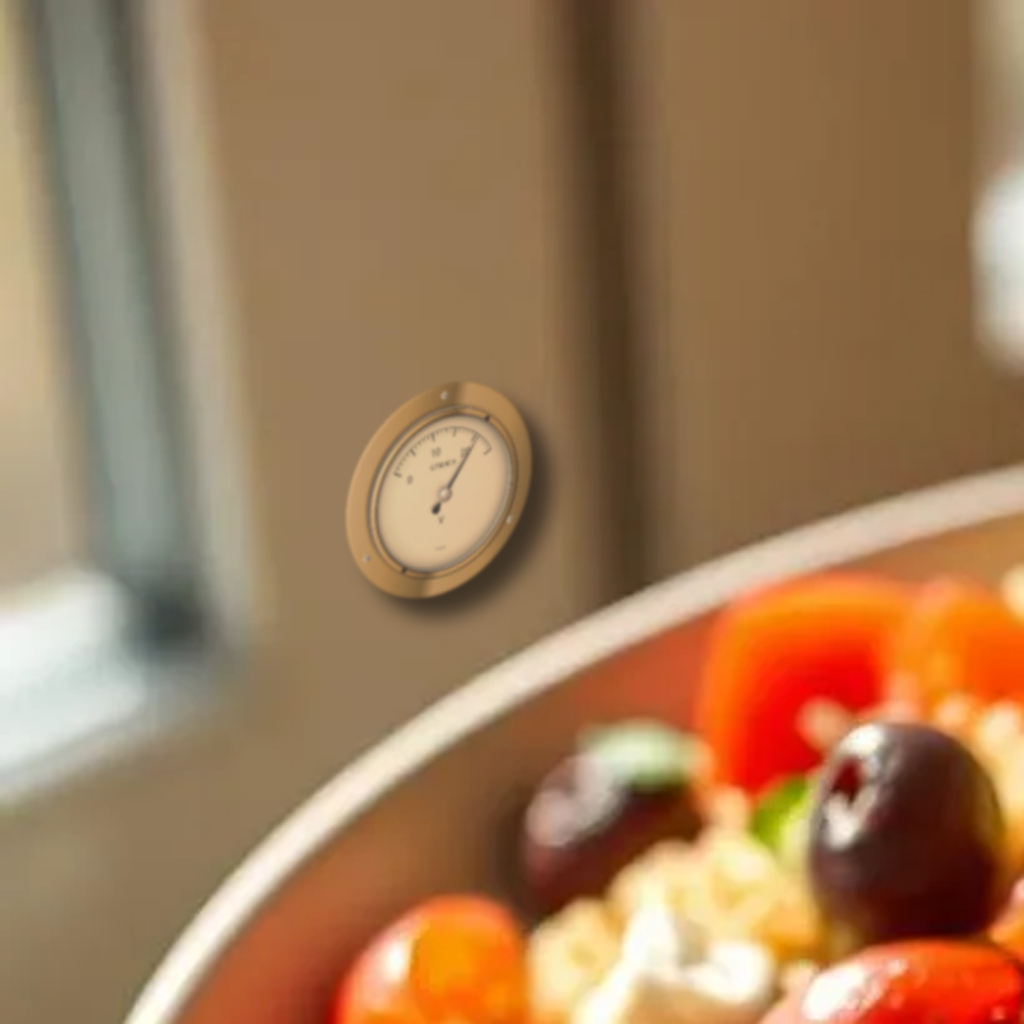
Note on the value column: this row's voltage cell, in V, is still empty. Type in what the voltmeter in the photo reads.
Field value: 20 V
